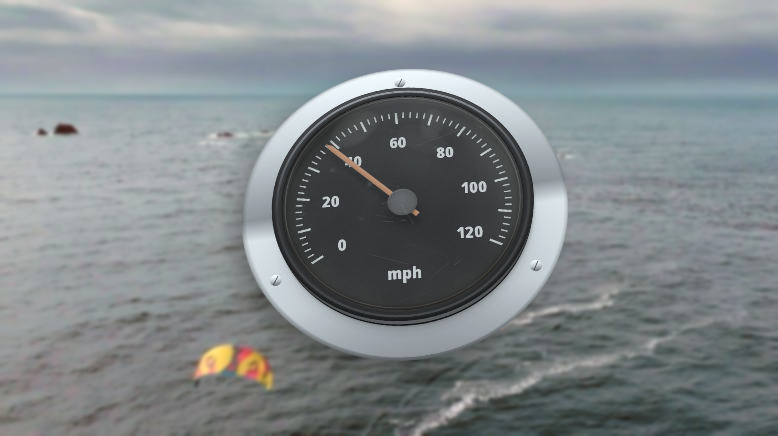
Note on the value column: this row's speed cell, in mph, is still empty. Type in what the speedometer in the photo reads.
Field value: 38 mph
